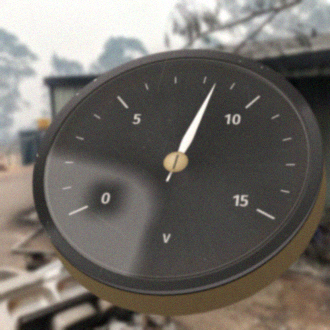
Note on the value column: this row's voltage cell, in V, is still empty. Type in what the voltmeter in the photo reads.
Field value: 8.5 V
